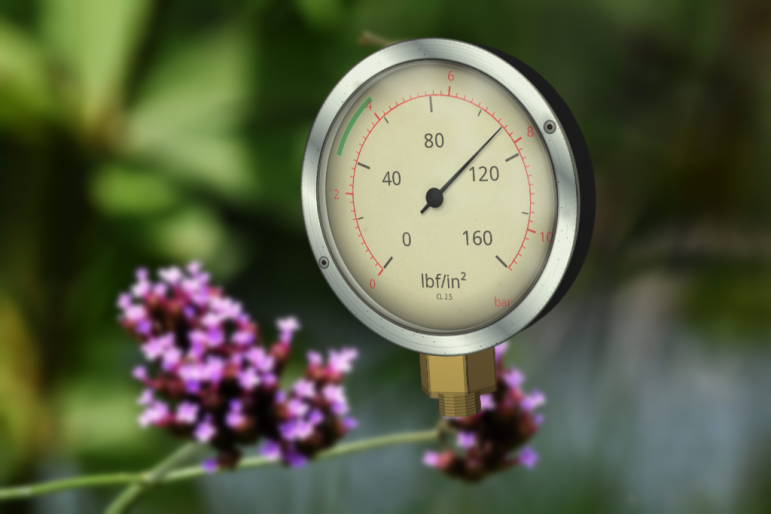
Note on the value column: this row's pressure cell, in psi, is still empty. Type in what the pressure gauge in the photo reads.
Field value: 110 psi
